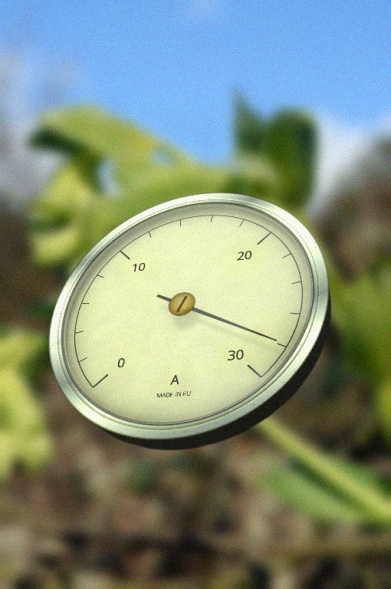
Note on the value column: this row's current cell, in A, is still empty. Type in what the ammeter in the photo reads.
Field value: 28 A
